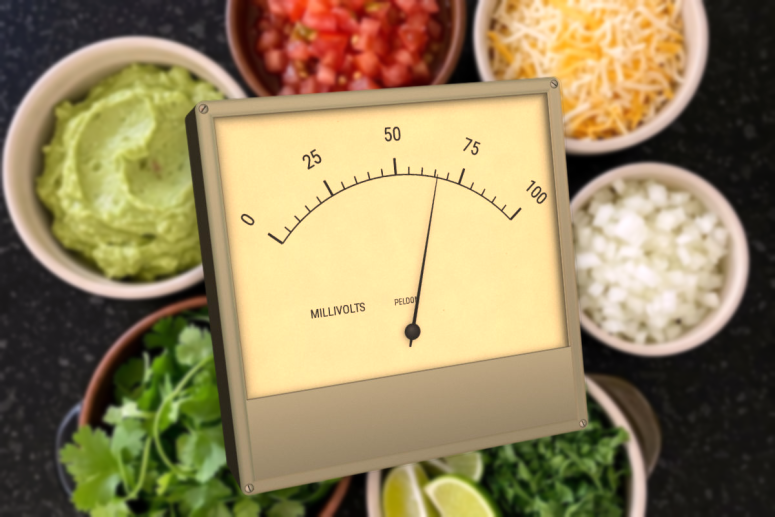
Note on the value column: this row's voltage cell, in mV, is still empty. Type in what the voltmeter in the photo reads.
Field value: 65 mV
